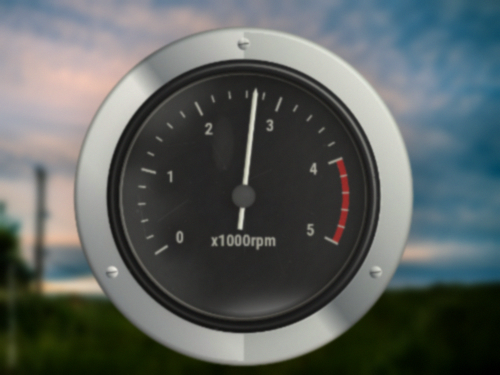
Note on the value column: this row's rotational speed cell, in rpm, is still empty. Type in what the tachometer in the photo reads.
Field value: 2700 rpm
